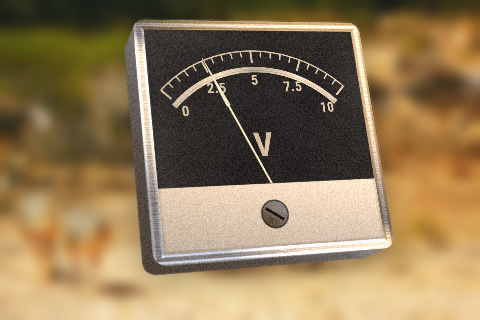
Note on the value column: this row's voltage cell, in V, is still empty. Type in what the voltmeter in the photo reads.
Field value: 2.5 V
